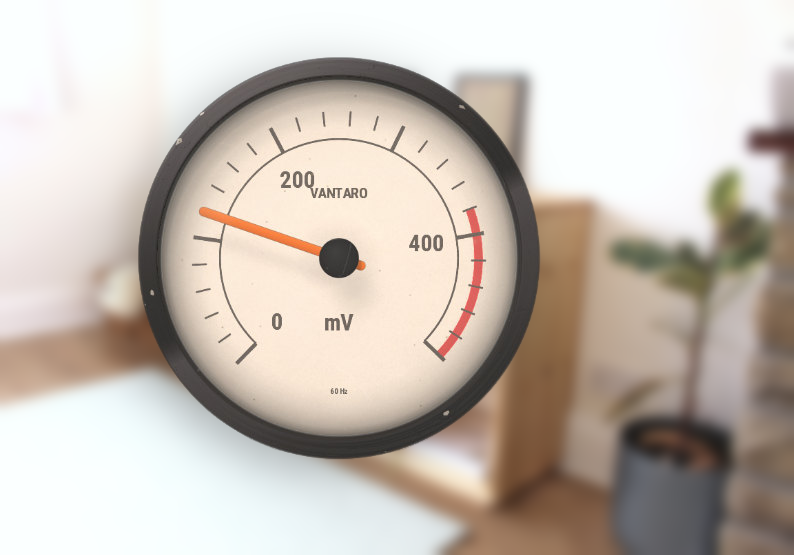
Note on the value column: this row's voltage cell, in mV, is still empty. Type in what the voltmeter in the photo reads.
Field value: 120 mV
